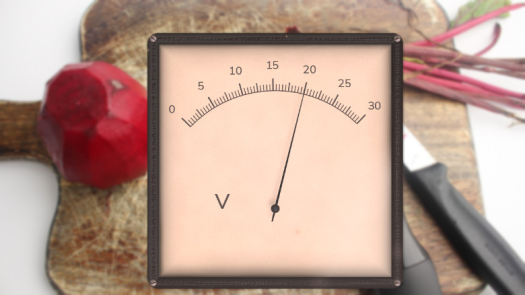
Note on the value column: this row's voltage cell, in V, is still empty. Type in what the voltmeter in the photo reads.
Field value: 20 V
